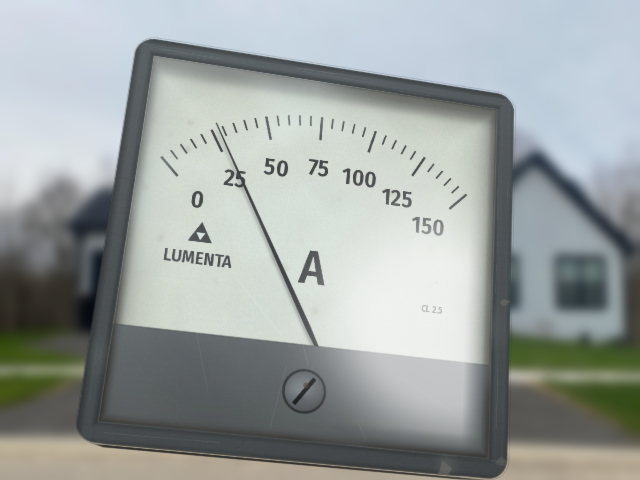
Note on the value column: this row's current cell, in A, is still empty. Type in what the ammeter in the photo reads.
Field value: 27.5 A
